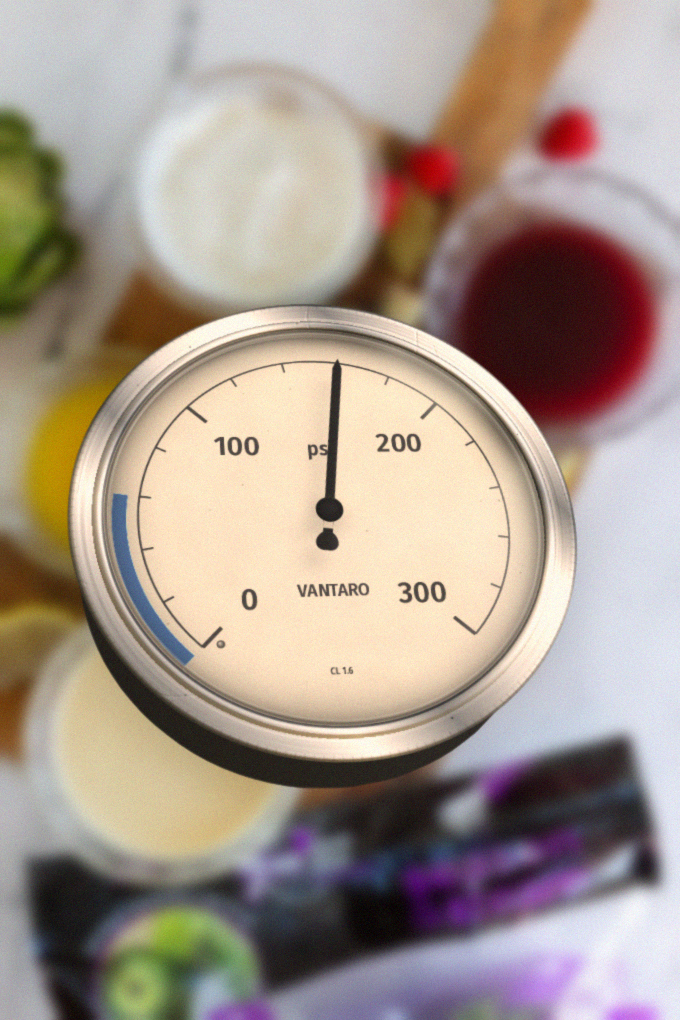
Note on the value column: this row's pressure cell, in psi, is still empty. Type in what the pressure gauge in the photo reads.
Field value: 160 psi
